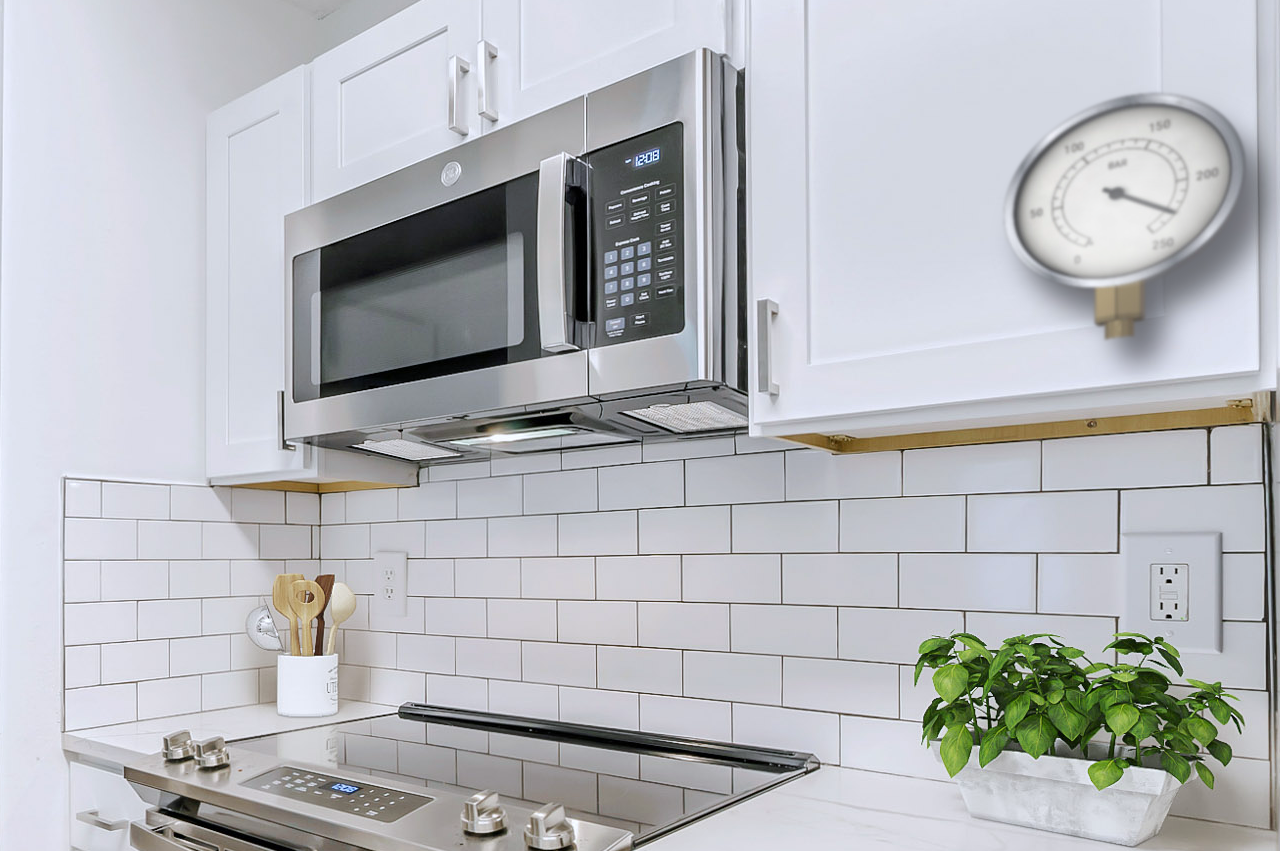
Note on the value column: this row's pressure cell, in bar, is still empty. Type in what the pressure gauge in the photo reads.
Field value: 230 bar
